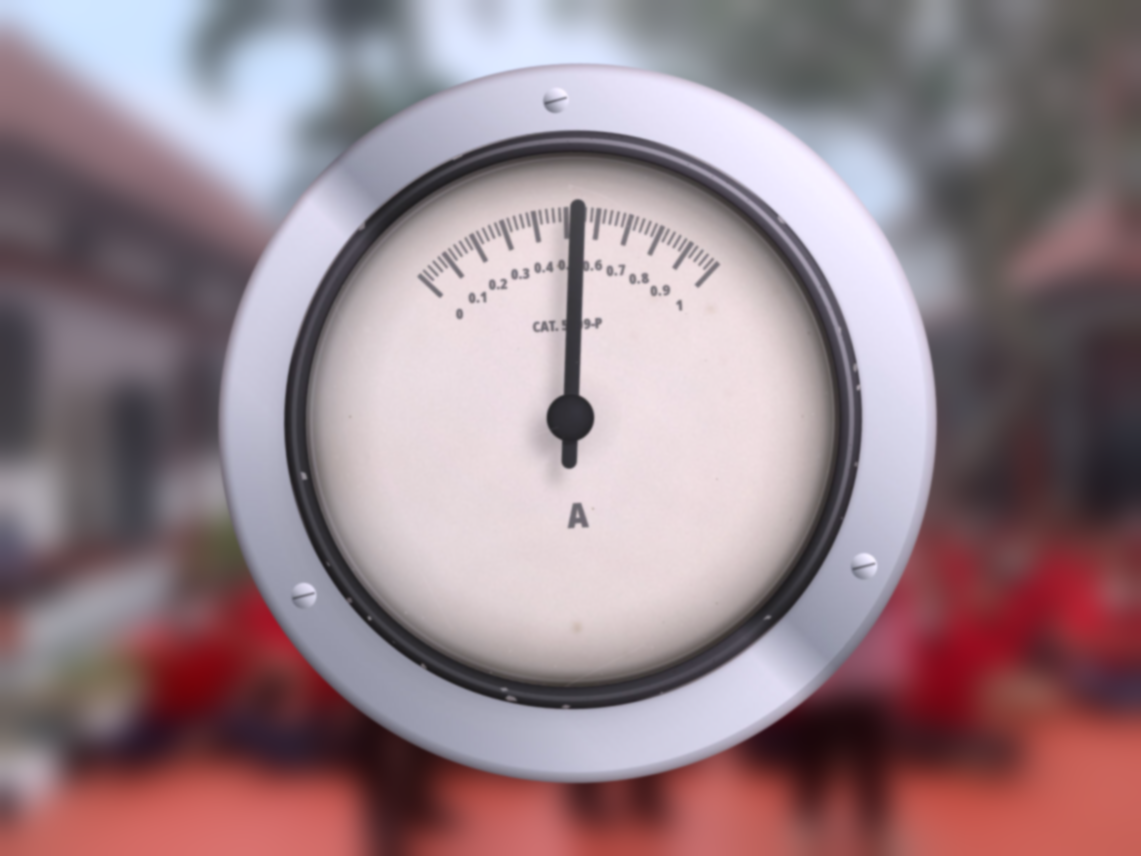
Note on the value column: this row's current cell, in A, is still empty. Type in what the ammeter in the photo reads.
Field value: 0.54 A
